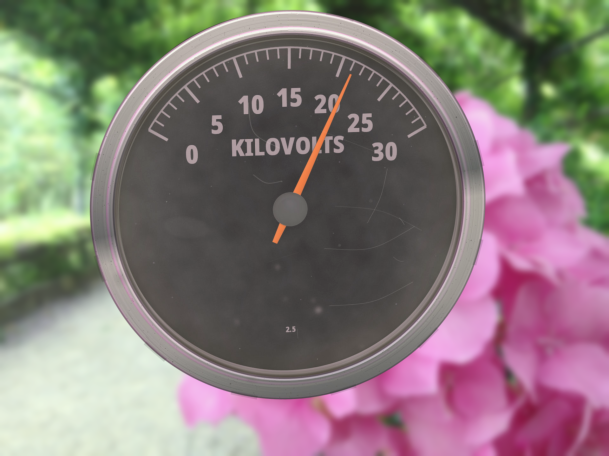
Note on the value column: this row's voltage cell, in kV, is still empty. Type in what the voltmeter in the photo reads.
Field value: 21 kV
